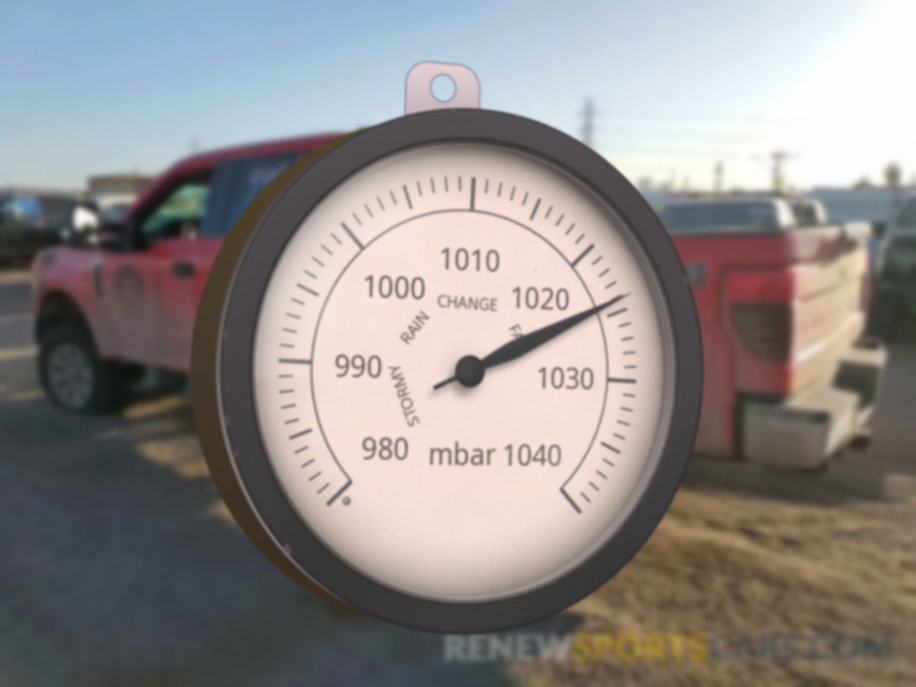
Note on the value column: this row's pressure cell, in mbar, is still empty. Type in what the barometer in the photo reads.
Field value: 1024 mbar
